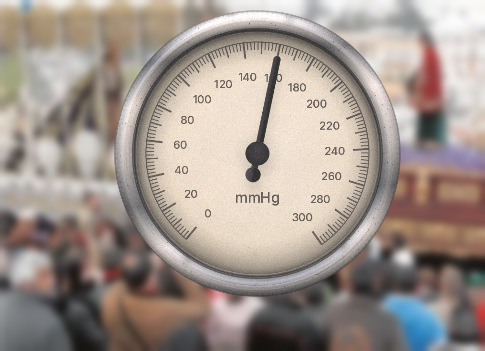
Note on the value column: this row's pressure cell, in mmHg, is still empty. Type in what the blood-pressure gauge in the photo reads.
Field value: 160 mmHg
